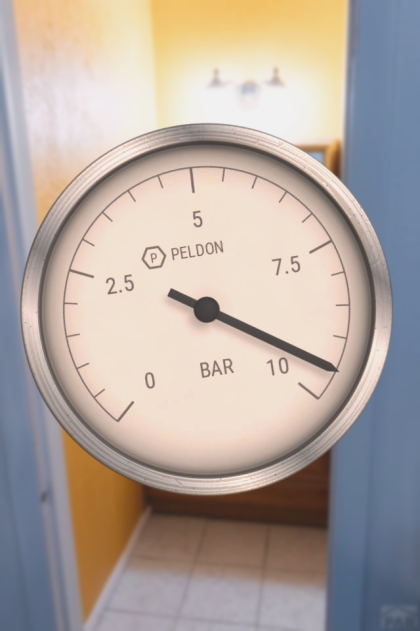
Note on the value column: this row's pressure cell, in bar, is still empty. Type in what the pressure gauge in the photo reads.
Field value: 9.5 bar
